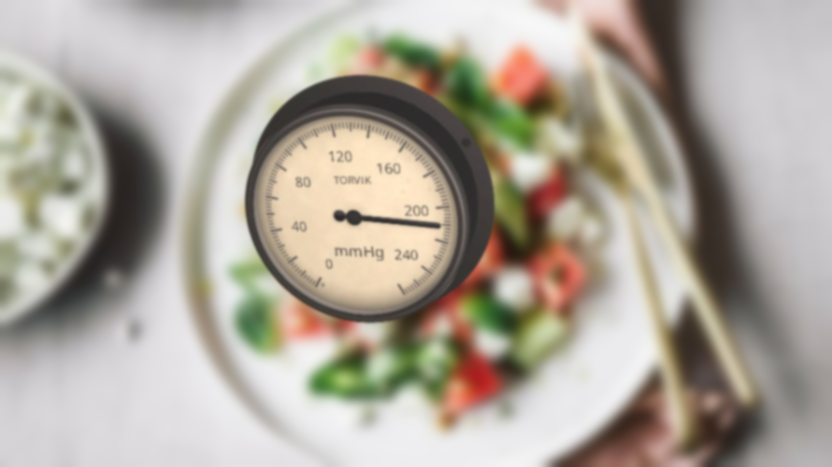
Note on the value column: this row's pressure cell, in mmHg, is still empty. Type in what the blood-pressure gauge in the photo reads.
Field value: 210 mmHg
